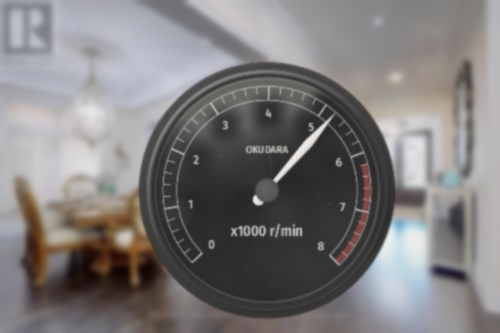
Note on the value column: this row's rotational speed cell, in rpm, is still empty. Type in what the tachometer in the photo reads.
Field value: 5200 rpm
